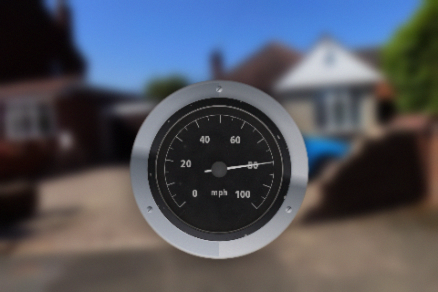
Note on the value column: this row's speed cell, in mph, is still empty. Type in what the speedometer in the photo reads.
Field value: 80 mph
